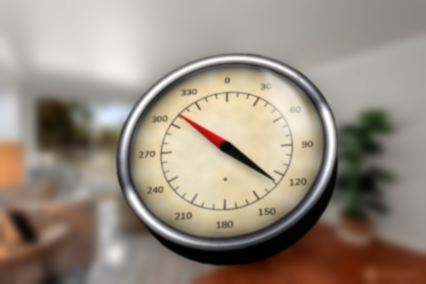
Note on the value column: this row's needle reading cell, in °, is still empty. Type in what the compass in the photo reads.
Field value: 310 °
